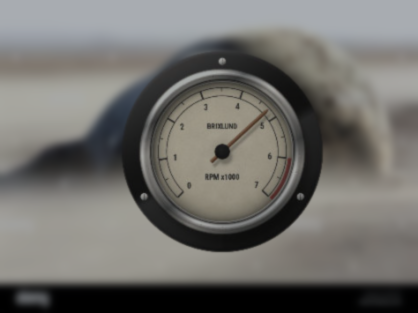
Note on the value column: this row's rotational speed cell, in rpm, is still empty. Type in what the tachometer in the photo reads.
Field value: 4750 rpm
